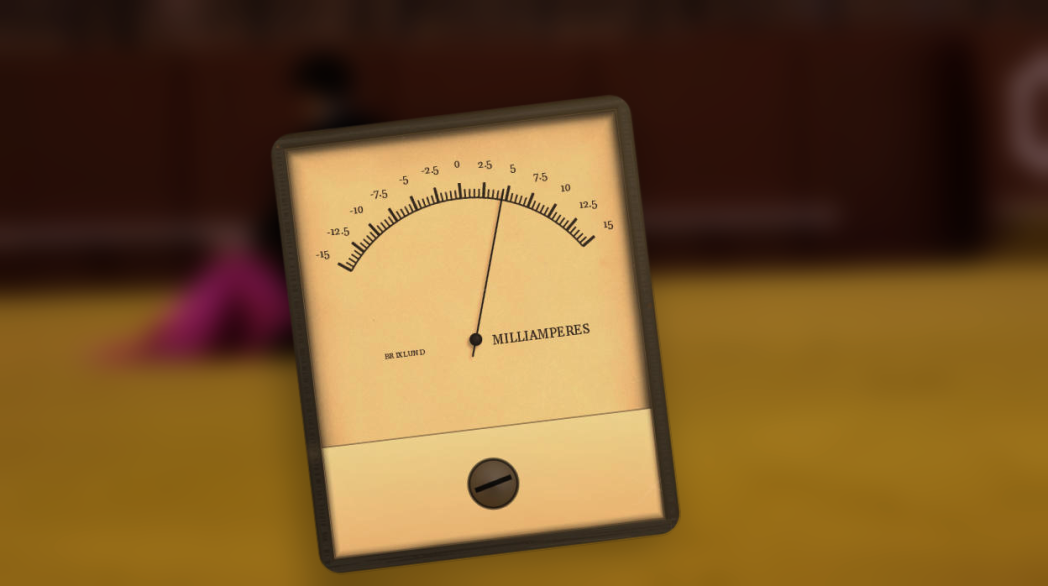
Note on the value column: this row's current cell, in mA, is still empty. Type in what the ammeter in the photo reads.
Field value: 4.5 mA
